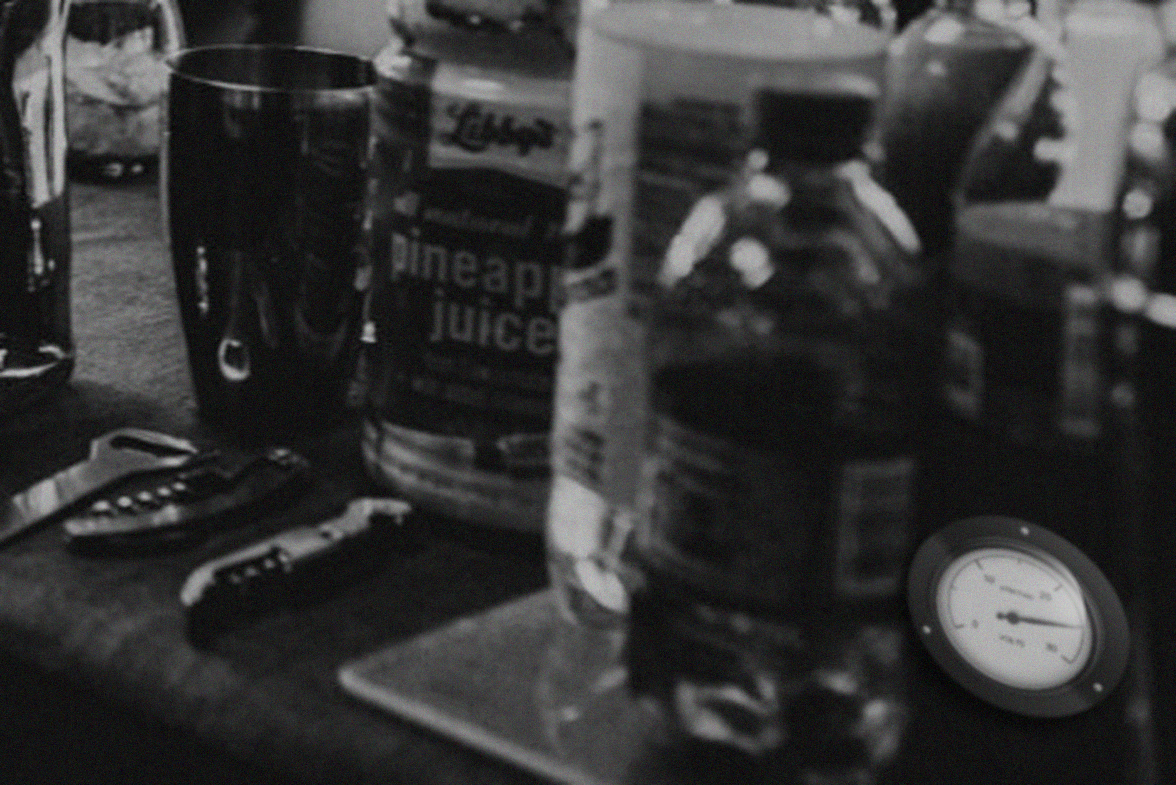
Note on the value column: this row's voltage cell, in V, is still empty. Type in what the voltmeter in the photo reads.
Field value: 25 V
